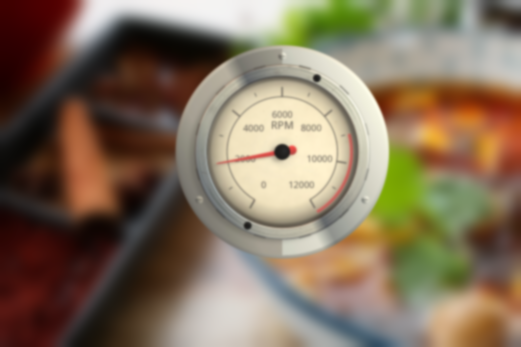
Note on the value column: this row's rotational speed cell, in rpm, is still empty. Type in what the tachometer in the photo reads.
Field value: 2000 rpm
